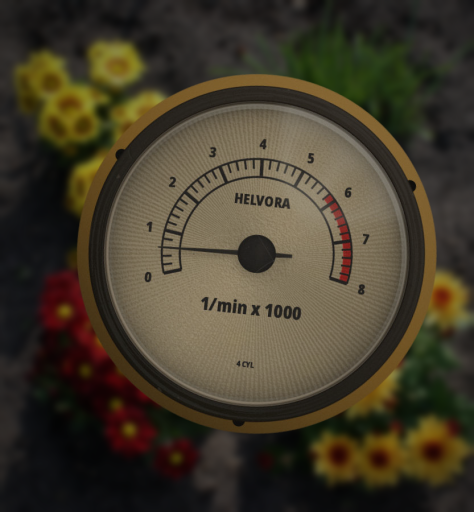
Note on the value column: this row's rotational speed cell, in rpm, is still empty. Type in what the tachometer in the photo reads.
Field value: 600 rpm
